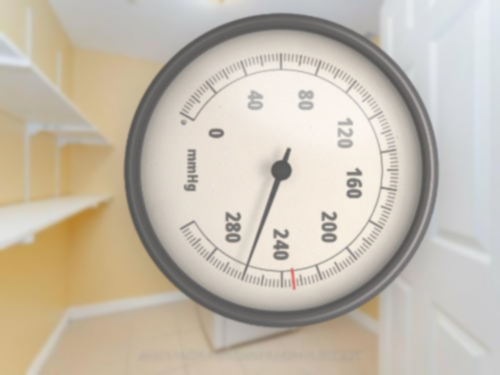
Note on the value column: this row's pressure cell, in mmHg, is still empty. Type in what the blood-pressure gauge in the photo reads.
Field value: 260 mmHg
